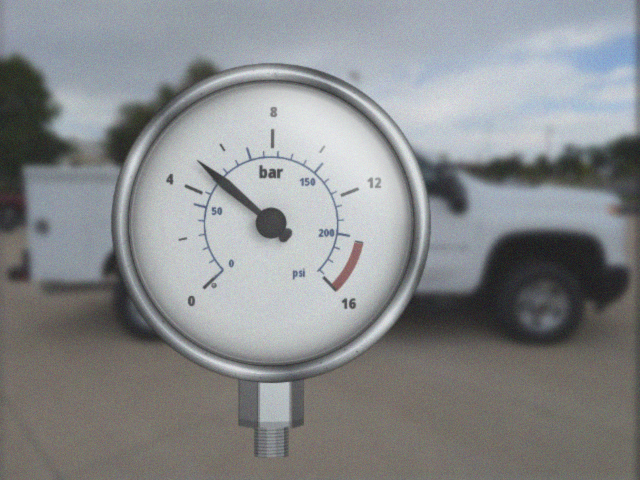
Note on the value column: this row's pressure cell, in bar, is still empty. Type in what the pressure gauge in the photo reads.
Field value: 5 bar
